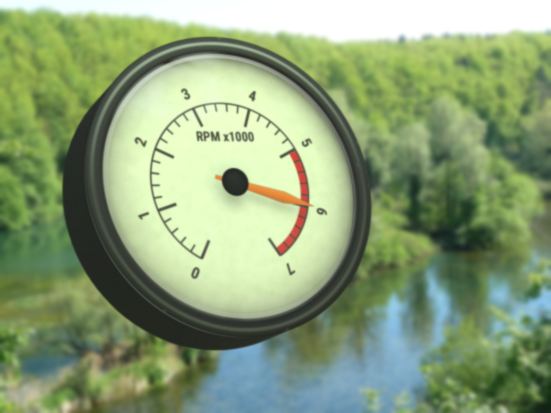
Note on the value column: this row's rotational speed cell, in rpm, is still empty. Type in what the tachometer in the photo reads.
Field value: 6000 rpm
